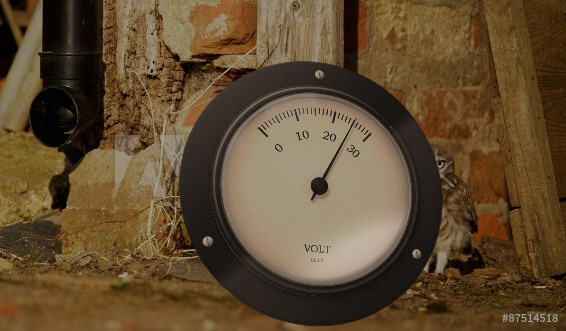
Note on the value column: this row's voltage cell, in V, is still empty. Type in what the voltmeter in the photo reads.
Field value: 25 V
